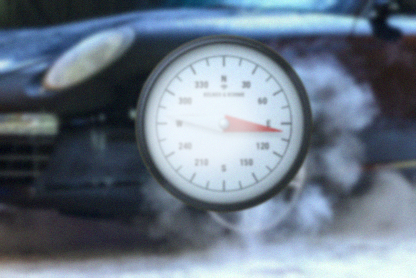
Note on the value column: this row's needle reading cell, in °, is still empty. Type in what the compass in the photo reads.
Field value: 97.5 °
